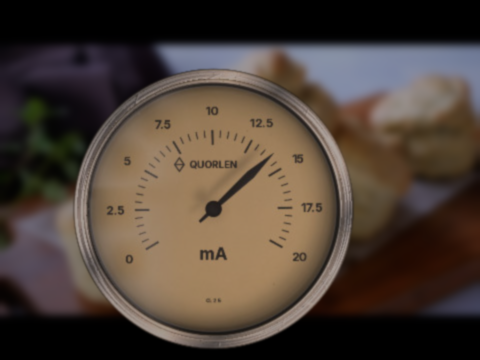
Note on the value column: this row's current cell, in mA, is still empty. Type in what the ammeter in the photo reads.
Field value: 14 mA
